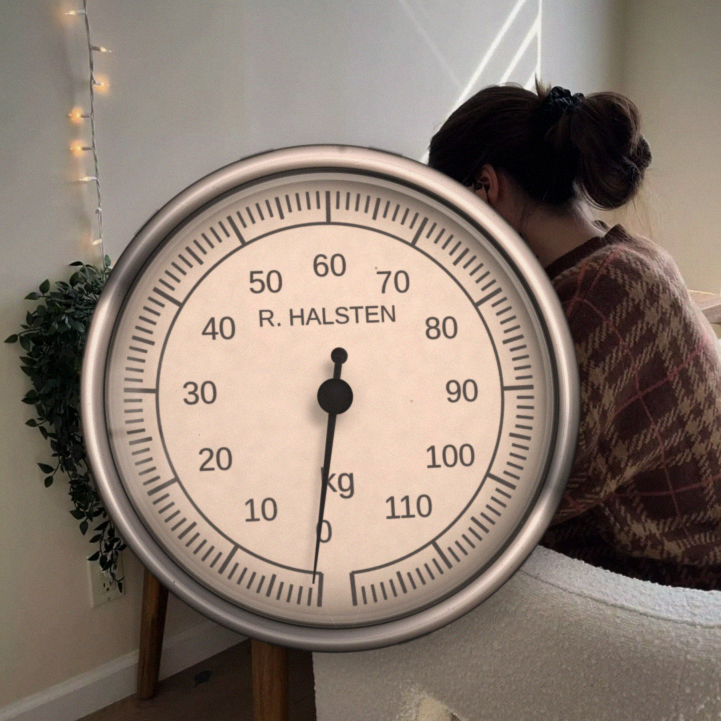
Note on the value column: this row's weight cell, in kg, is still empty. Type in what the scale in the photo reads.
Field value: 1 kg
